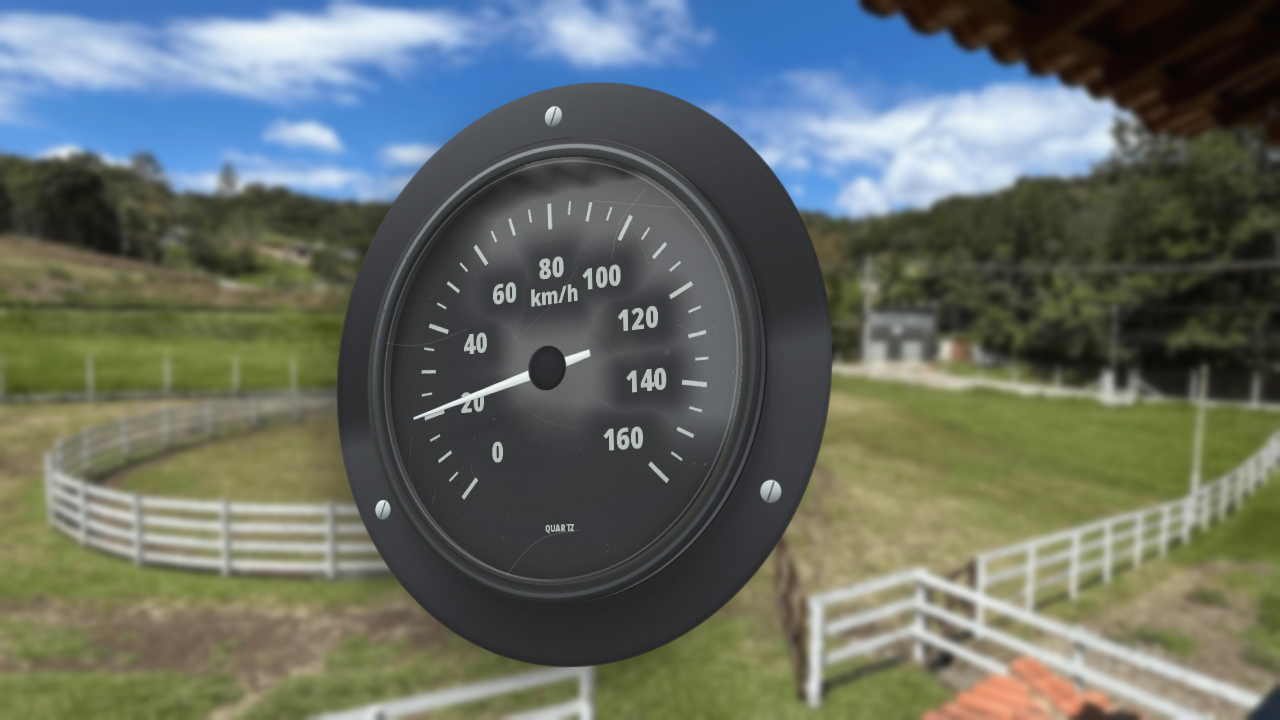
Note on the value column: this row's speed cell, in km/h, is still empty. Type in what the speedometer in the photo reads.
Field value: 20 km/h
